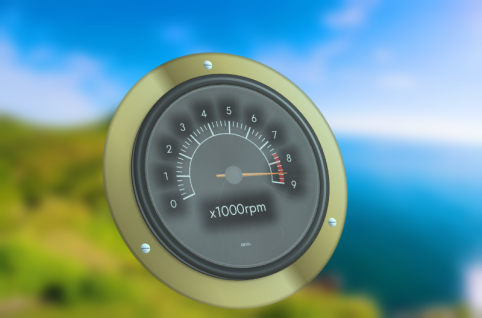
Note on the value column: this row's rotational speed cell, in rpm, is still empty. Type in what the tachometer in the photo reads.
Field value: 8600 rpm
